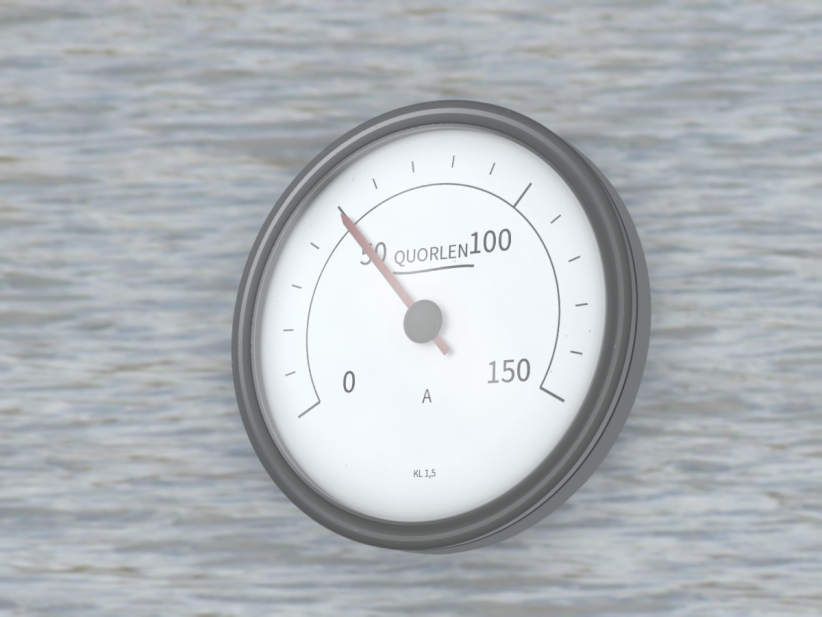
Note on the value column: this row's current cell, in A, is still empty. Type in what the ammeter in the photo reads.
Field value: 50 A
